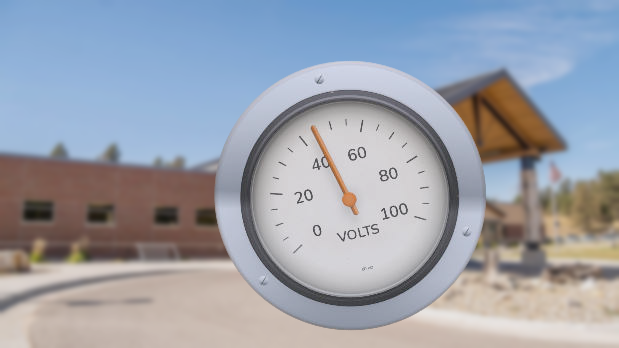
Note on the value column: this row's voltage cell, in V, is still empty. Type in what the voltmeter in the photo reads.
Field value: 45 V
